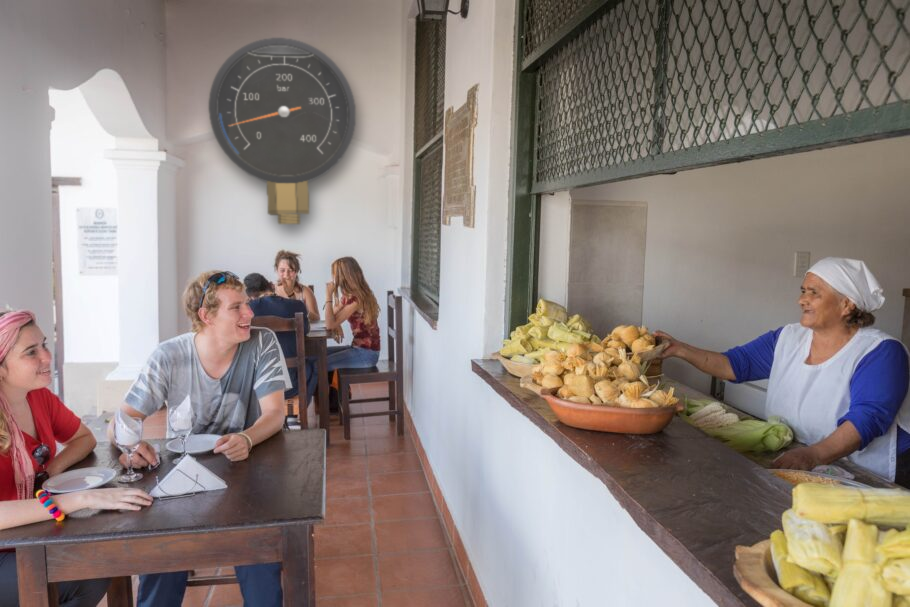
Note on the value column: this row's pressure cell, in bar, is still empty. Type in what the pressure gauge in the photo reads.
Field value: 40 bar
